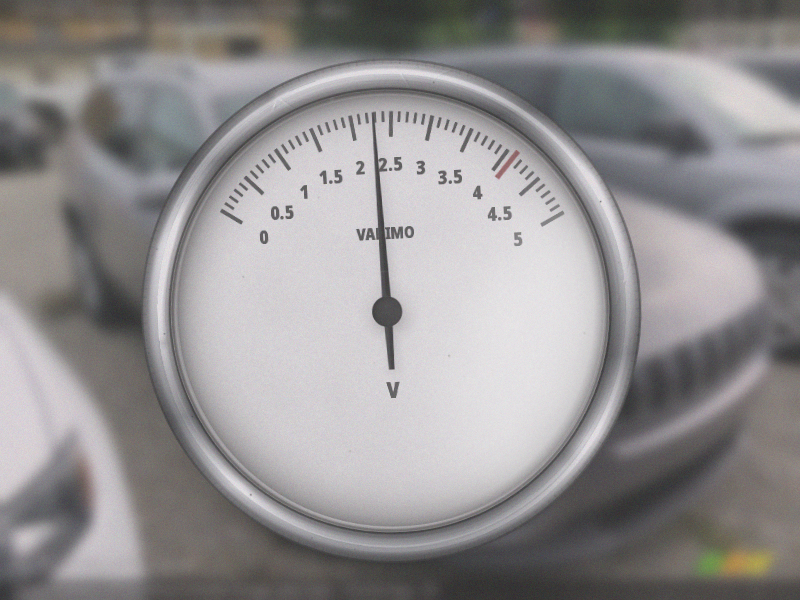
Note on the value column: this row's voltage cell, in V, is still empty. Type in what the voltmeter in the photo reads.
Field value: 2.3 V
